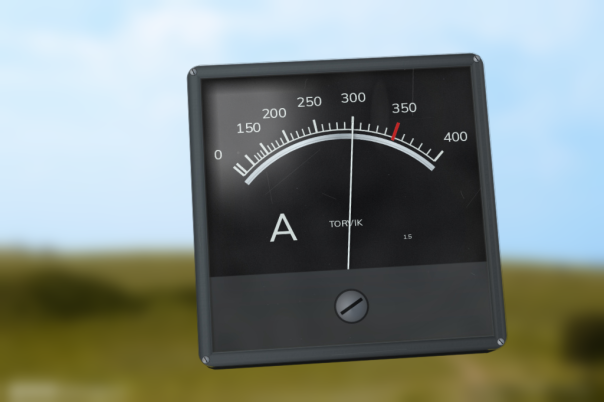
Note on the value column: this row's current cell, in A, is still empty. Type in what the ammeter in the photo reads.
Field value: 300 A
